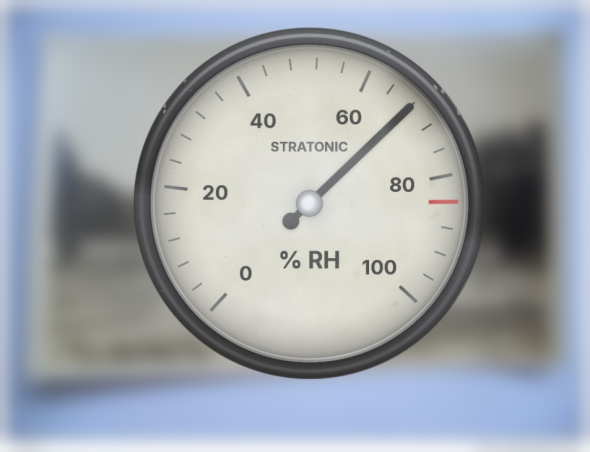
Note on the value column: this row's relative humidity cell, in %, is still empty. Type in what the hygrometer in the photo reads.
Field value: 68 %
